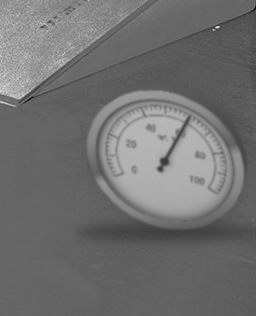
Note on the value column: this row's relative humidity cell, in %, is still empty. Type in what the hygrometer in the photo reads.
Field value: 60 %
